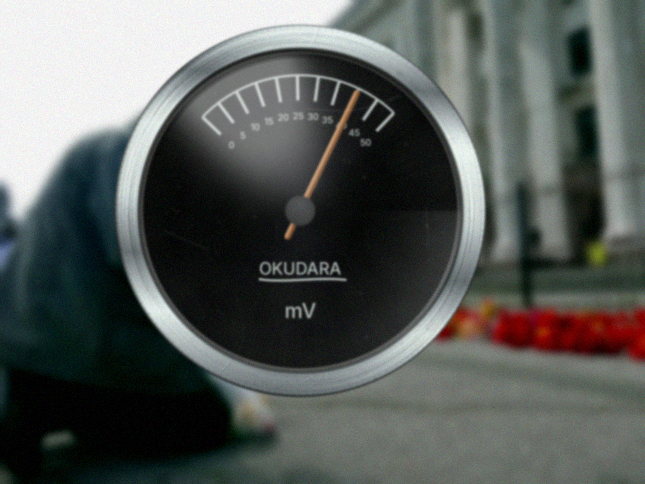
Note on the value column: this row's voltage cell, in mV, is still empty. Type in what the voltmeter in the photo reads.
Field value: 40 mV
